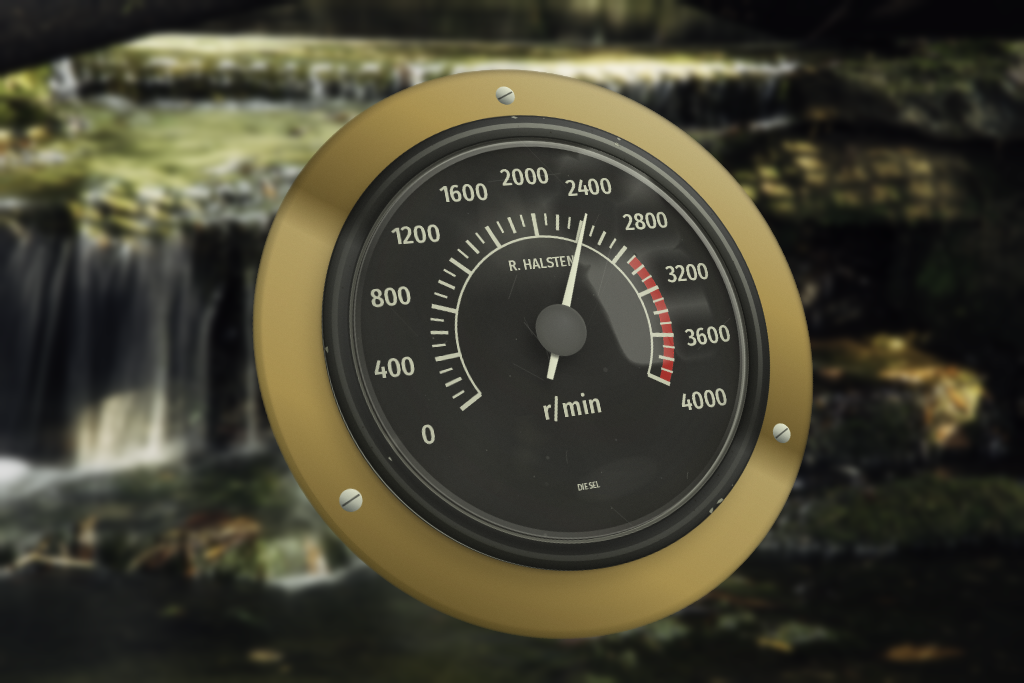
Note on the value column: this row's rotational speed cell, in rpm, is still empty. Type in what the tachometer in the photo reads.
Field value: 2400 rpm
